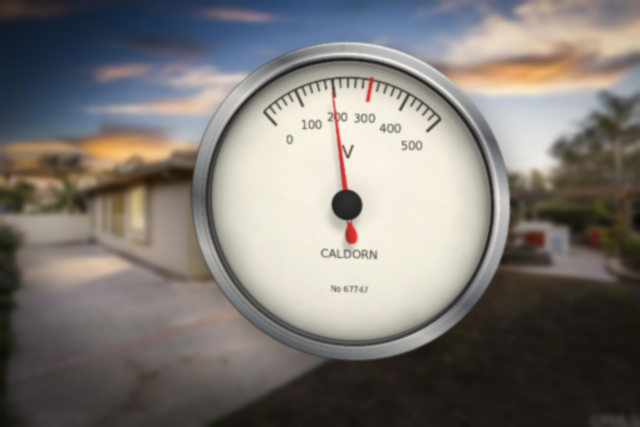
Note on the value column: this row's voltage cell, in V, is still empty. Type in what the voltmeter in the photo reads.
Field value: 200 V
